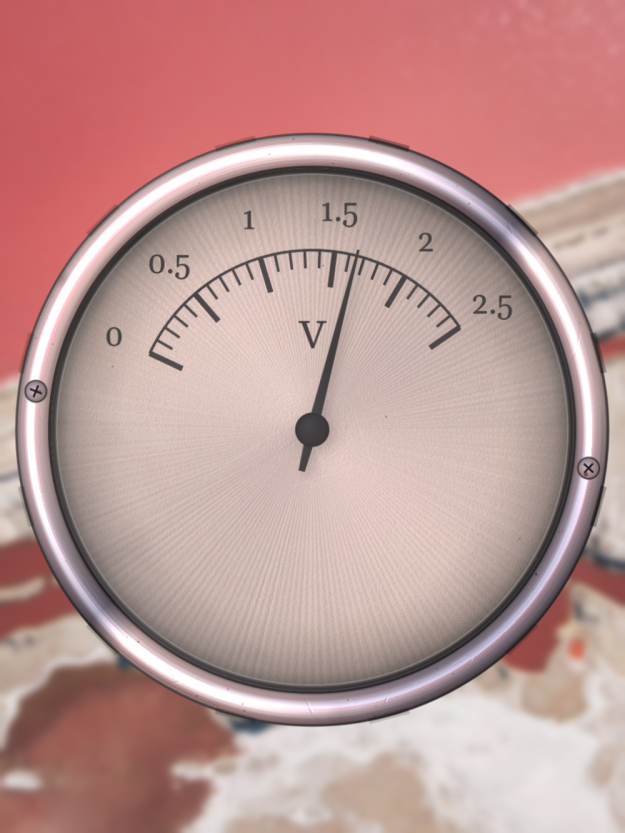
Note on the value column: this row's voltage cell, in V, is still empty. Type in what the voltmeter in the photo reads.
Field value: 1.65 V
